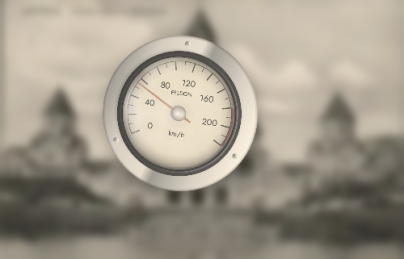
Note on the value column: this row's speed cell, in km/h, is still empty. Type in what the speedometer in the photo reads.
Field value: 55 km/h
